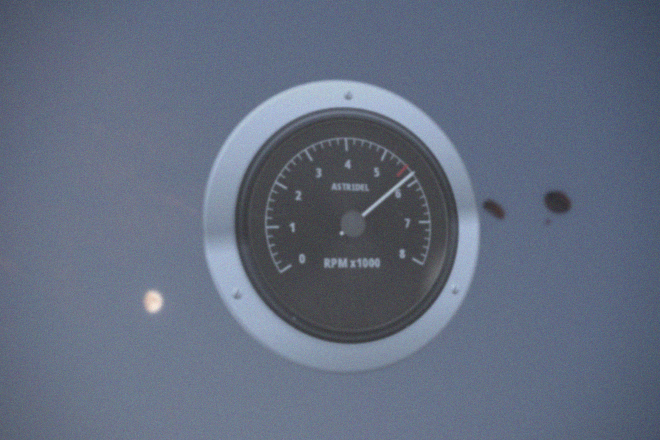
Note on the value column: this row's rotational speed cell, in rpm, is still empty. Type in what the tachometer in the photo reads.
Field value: 5800 rpm
